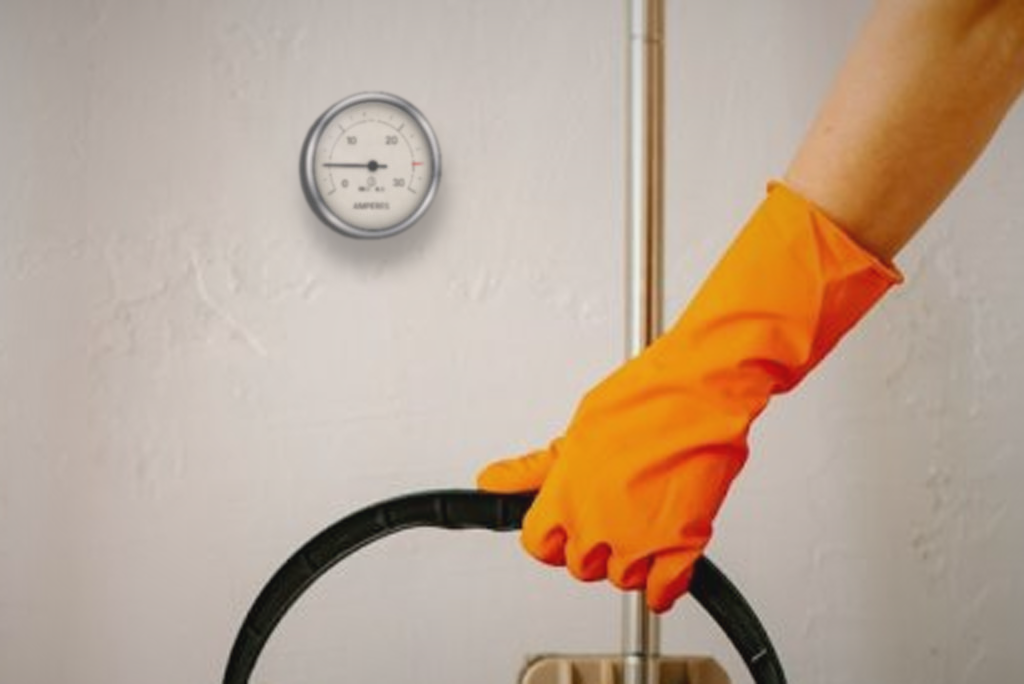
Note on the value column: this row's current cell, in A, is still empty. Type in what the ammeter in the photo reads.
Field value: 4 A
